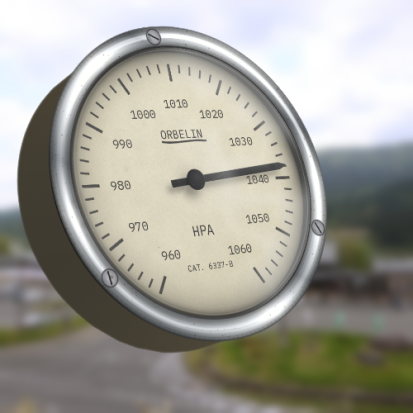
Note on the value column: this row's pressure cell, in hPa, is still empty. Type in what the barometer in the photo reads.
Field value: 1038 hPa
